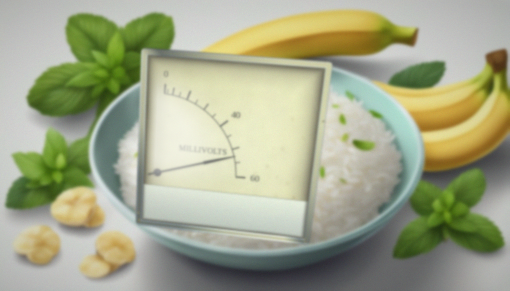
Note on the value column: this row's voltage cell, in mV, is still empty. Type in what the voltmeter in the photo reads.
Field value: 52.5 mV
